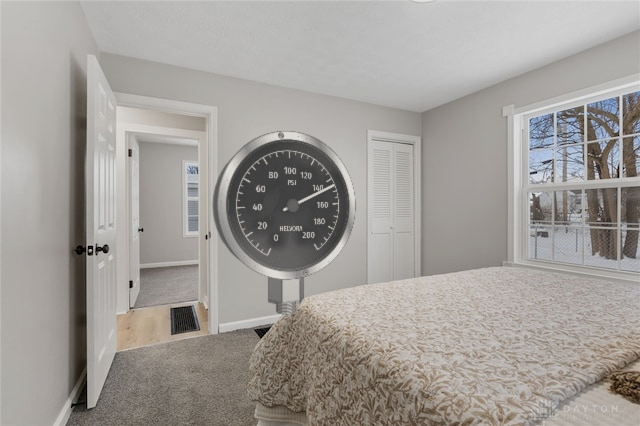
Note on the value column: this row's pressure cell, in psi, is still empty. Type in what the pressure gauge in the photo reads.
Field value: 145 psi
